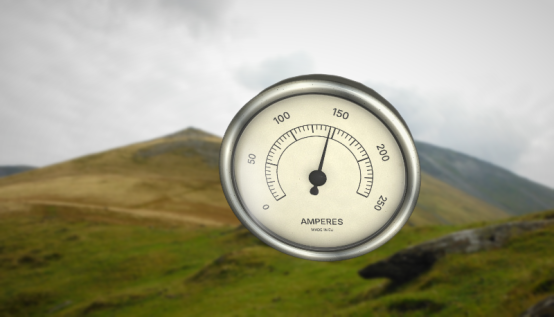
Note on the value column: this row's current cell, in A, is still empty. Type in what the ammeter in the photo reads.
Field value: 145 A
